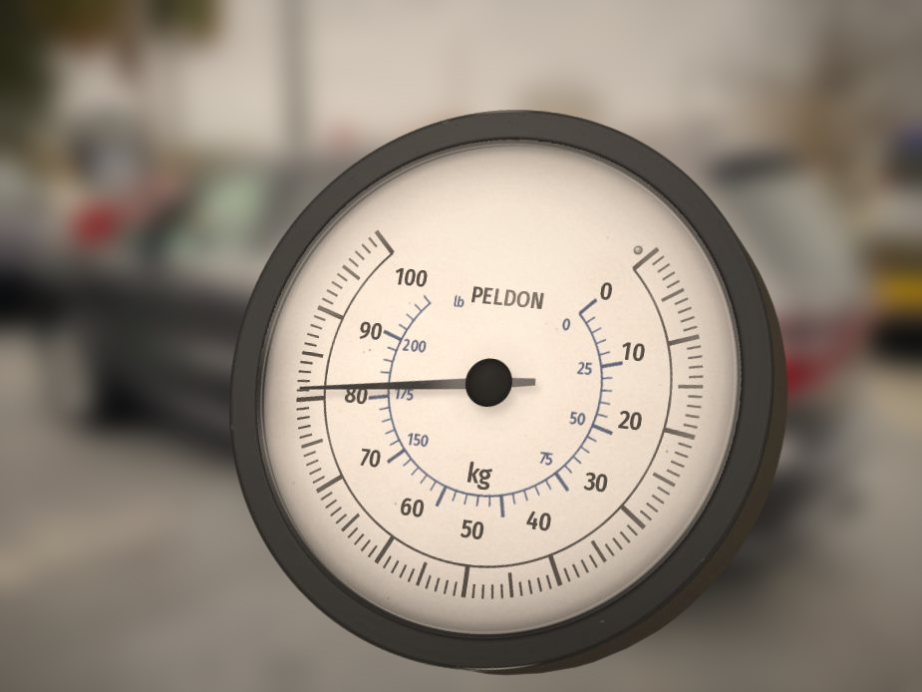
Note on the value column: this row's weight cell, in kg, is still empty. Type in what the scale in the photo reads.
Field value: 81 kg
